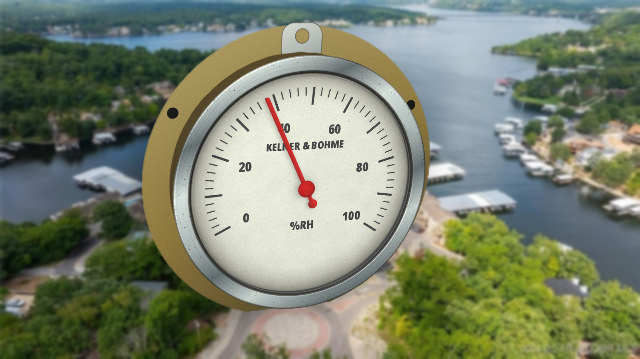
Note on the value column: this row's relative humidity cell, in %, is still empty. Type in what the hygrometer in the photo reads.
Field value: 38 %
